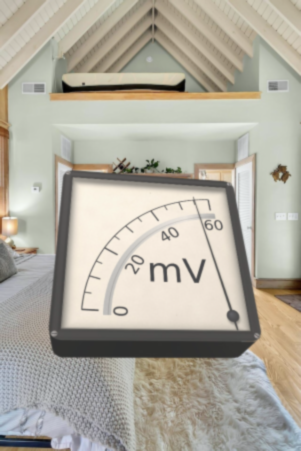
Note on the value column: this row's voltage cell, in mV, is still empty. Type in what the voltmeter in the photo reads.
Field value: 55 mV
